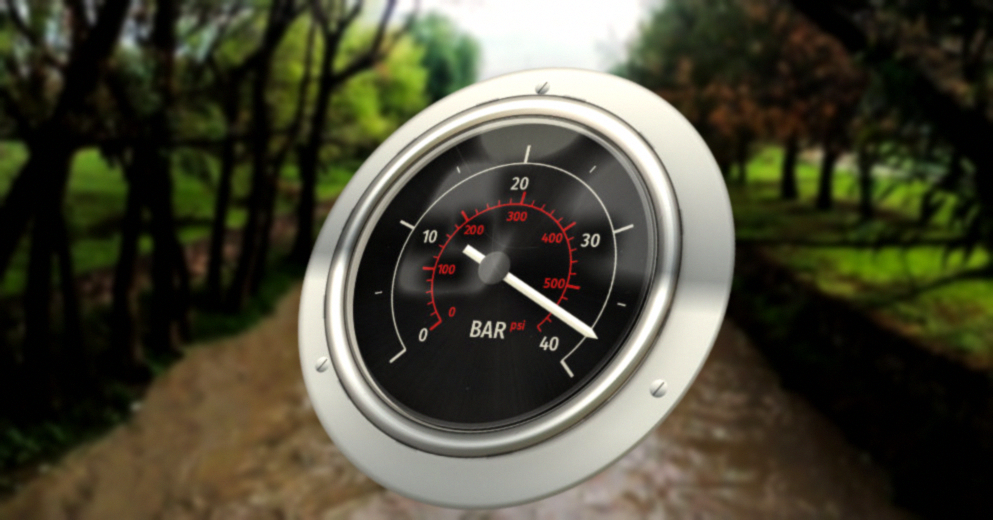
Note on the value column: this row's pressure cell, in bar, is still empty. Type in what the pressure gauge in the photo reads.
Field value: 37.5 bar
